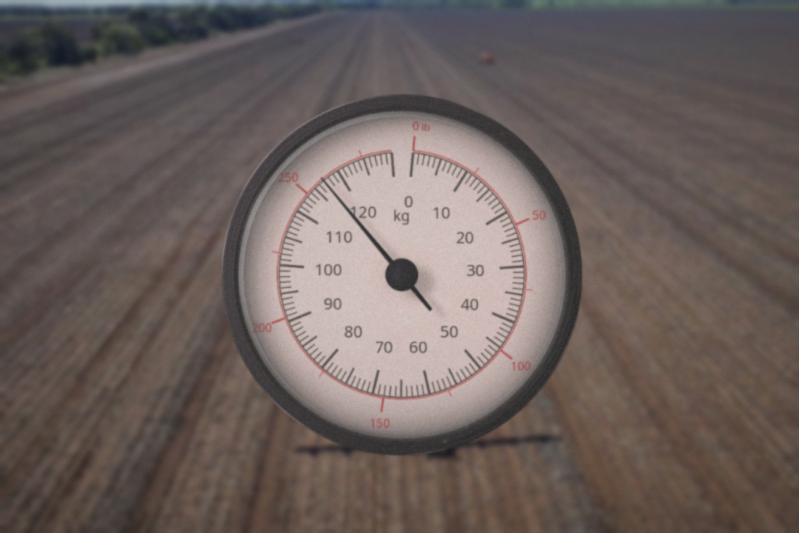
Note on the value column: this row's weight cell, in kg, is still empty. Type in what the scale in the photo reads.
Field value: 117 kg
